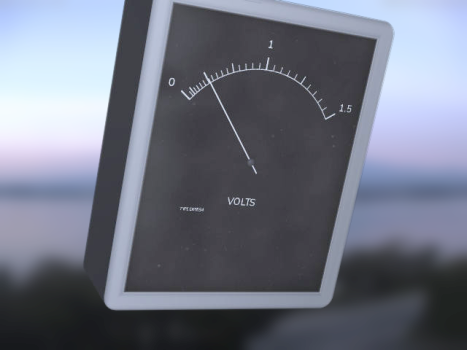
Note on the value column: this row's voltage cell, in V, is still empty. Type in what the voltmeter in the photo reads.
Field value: 0.5 V
